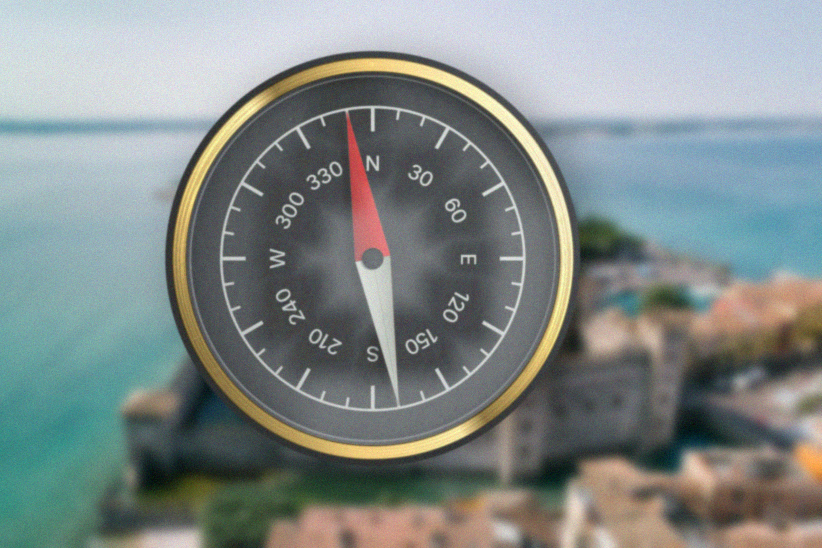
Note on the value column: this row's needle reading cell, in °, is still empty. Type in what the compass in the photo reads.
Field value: 350 °
